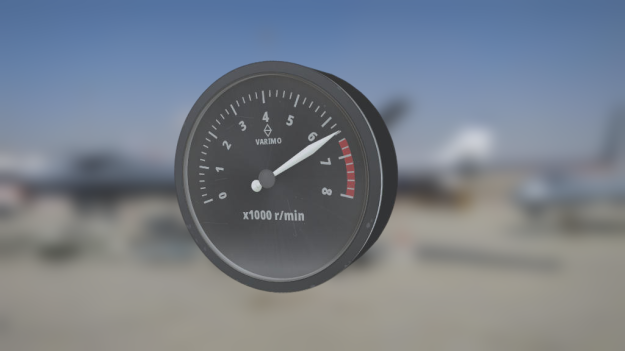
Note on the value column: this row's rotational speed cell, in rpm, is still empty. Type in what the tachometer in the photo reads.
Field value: 6400 rpm
